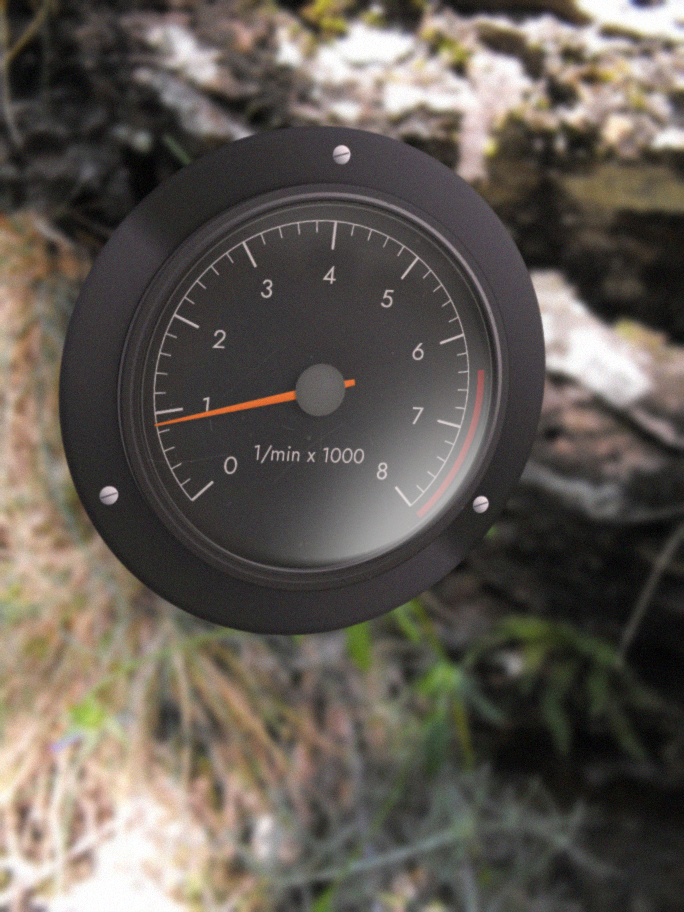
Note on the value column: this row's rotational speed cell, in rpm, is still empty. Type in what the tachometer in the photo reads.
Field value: 900 rpm
